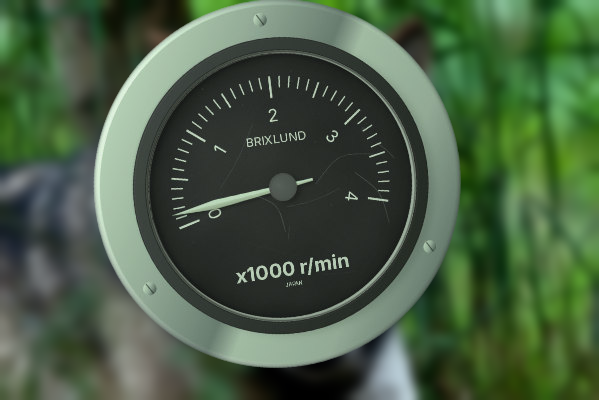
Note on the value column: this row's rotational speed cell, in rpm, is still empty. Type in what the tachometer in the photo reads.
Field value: 150 rpm
